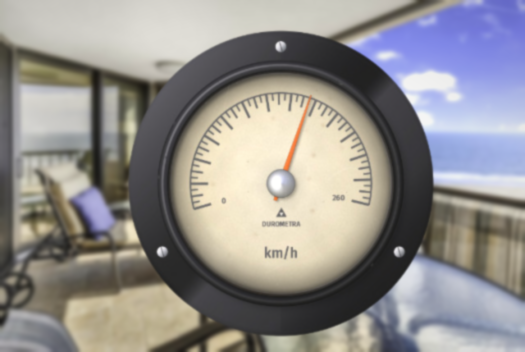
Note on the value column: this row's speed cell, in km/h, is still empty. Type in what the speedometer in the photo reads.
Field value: 155 km/h
